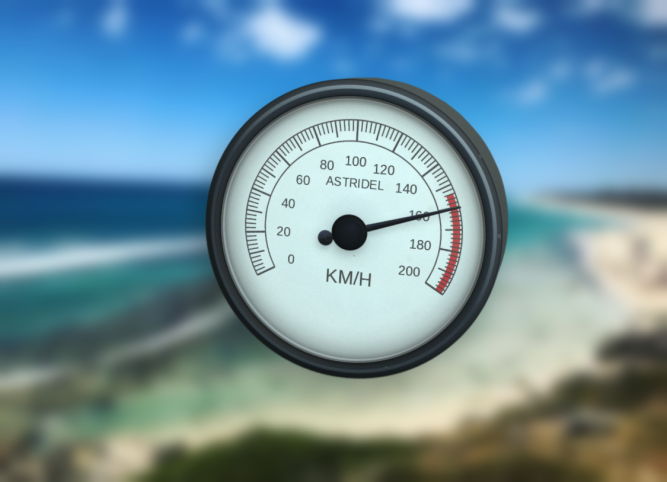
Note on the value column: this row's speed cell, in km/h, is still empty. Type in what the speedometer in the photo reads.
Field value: 160 km/h
